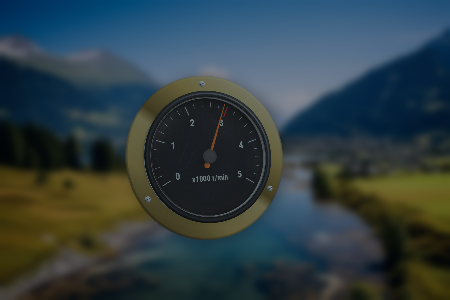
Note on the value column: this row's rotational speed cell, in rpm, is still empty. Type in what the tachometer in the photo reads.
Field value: 2900 rpm
